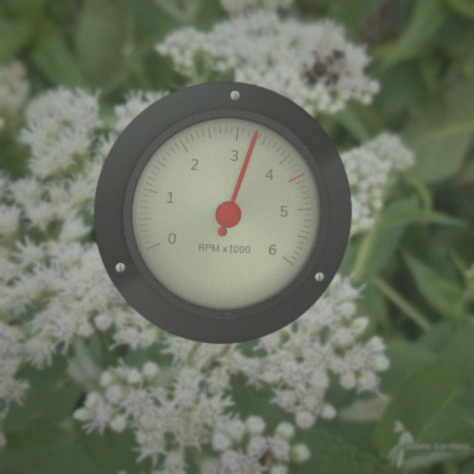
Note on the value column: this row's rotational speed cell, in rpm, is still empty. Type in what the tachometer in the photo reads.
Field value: 3300 rpm
